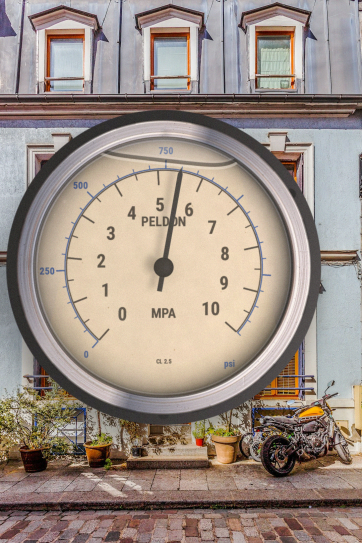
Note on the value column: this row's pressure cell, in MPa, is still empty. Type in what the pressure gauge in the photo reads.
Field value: 5.5 MPa
